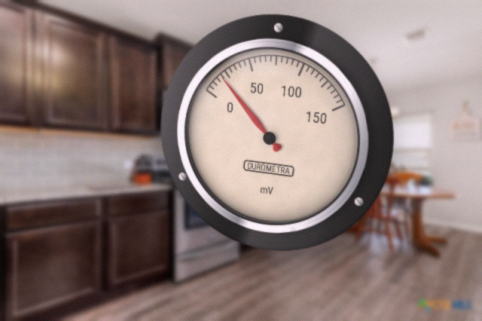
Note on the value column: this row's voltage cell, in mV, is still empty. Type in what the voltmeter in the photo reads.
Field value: 20 mV
